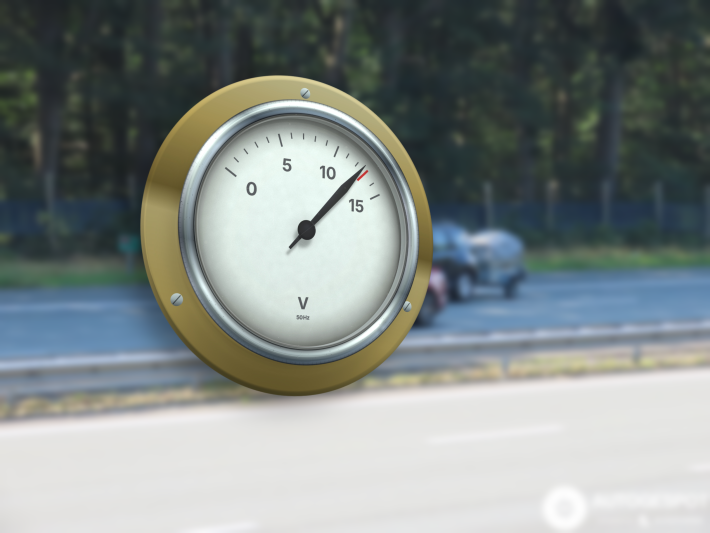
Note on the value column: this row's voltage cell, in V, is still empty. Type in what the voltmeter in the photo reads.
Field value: 12.5 V
